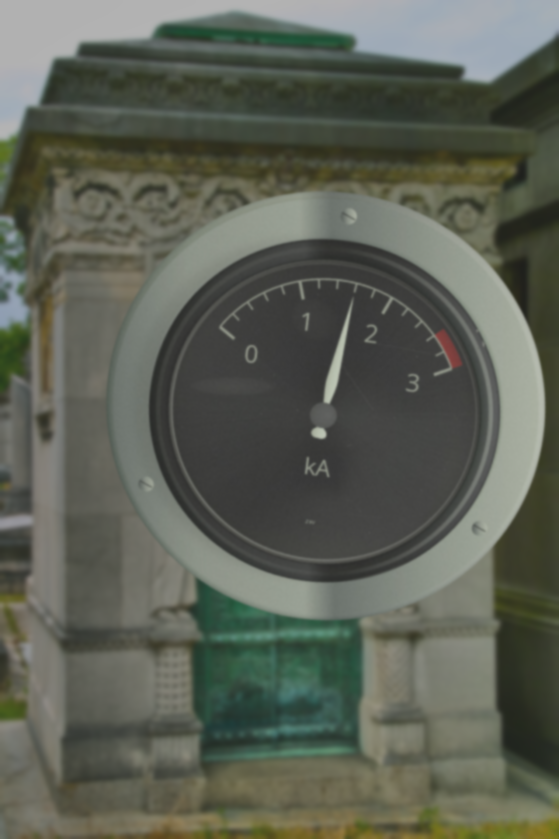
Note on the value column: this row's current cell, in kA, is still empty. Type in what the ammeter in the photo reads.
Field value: 1.6 kA
